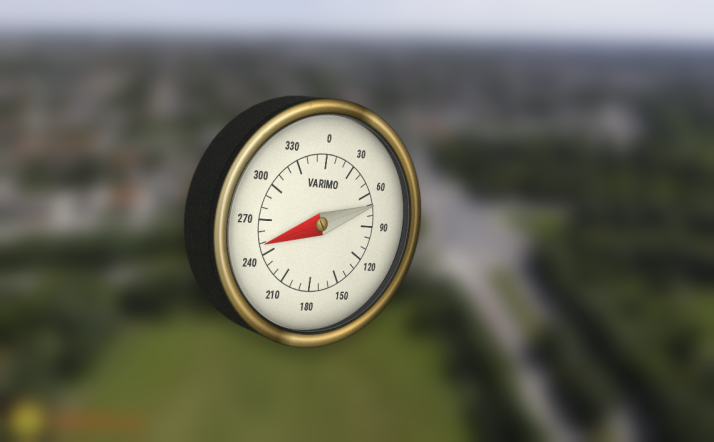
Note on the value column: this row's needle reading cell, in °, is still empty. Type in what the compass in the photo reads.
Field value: 250 °
